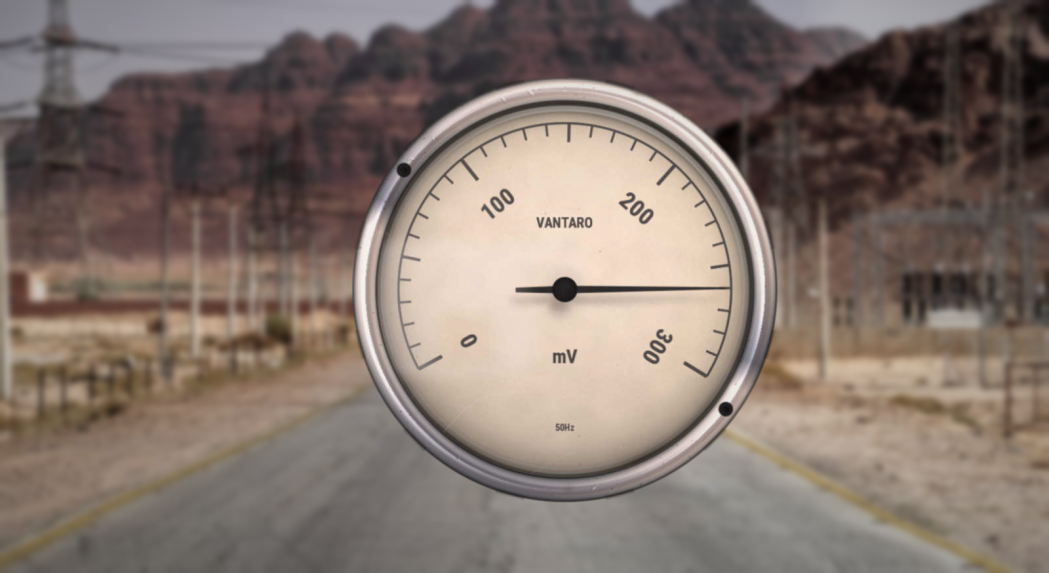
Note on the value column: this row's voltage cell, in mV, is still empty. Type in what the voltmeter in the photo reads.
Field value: 260 mV
